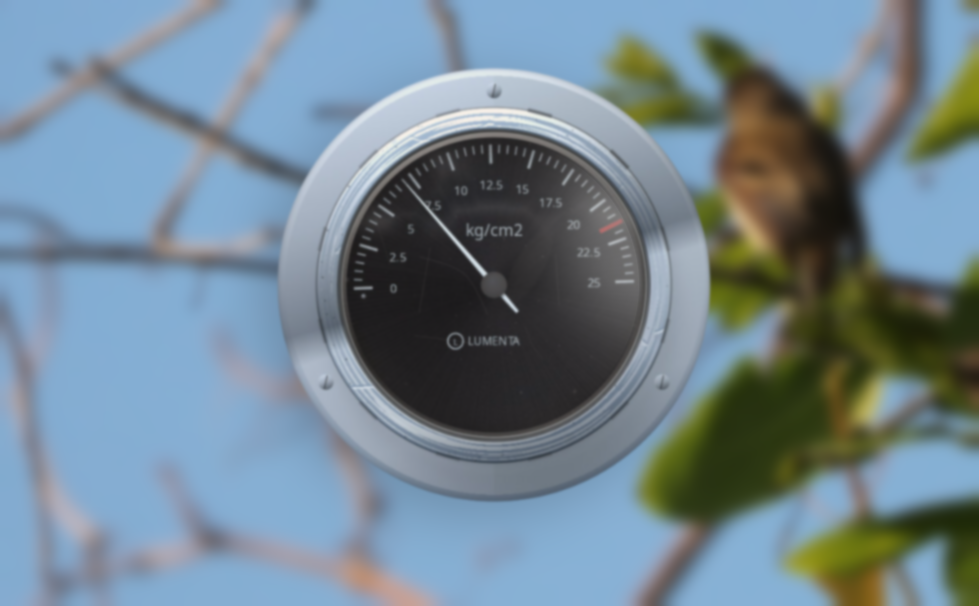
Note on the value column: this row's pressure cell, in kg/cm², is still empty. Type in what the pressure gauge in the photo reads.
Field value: 7 kg/cm²
